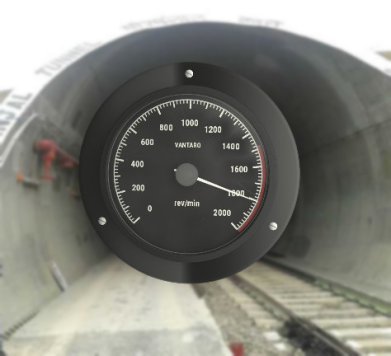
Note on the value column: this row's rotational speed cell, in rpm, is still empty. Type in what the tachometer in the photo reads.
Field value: 1800 rpm
